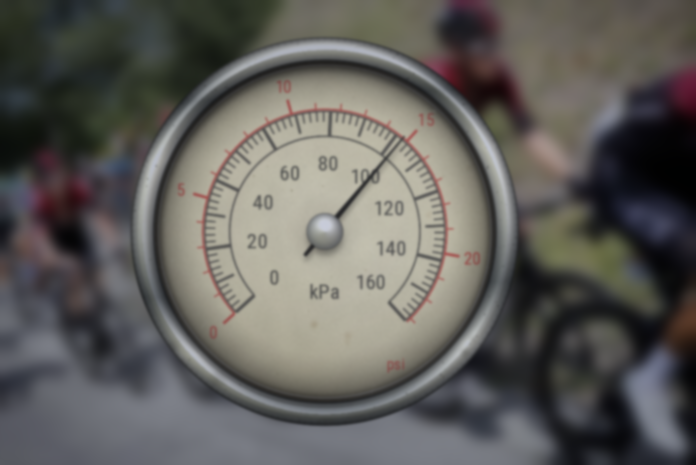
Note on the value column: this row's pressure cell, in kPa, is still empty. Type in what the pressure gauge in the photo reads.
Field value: 102 kPa
